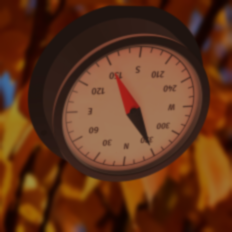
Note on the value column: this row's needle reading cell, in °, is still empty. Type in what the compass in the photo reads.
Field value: 150 °
